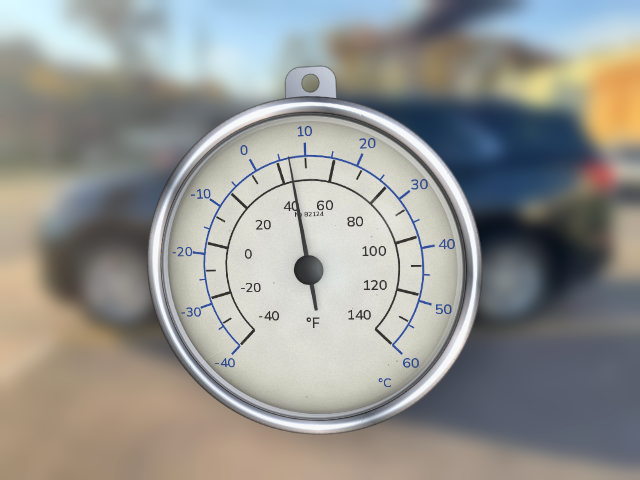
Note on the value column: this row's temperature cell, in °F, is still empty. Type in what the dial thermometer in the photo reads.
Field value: 45 °F
